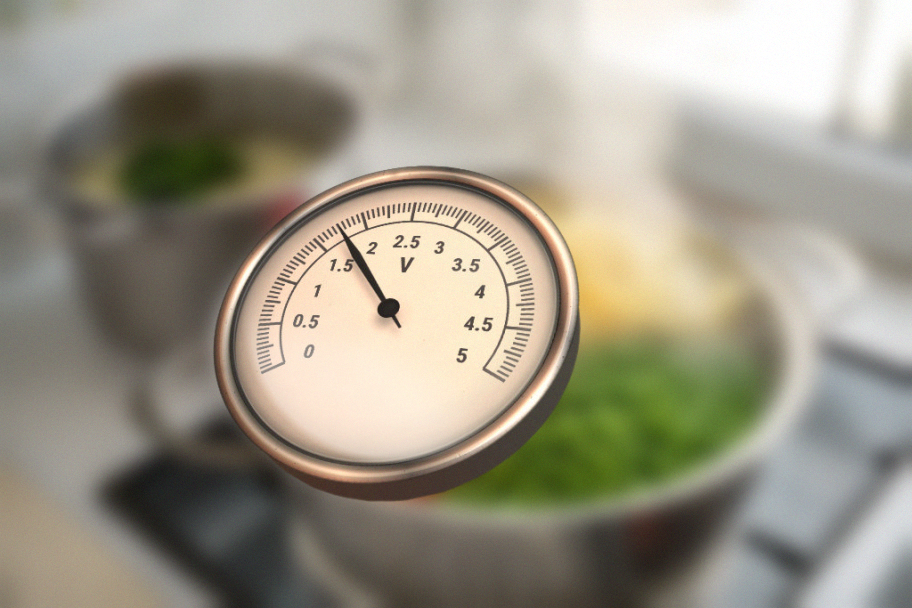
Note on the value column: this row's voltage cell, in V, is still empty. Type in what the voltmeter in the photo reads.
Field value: 1.75 V
